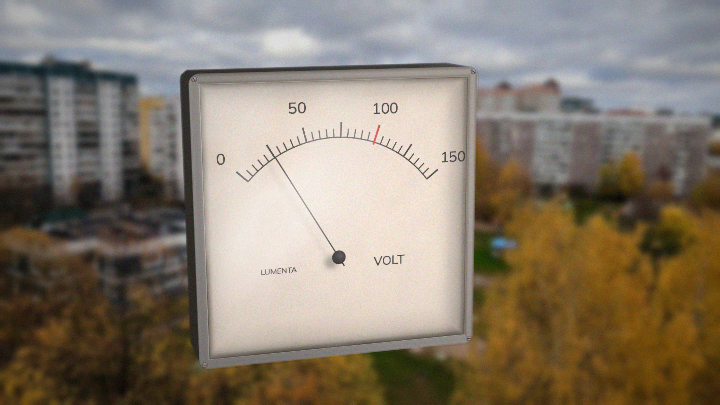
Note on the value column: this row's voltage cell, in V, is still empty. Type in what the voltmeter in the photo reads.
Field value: 25 V
